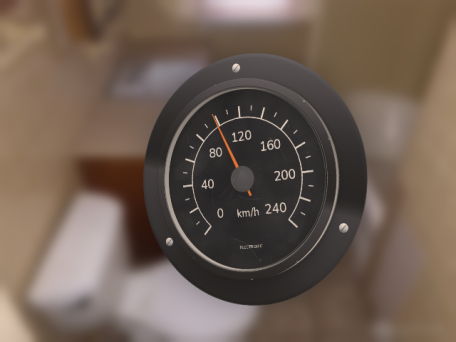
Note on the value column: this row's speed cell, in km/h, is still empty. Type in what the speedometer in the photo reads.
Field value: 100 km/h
